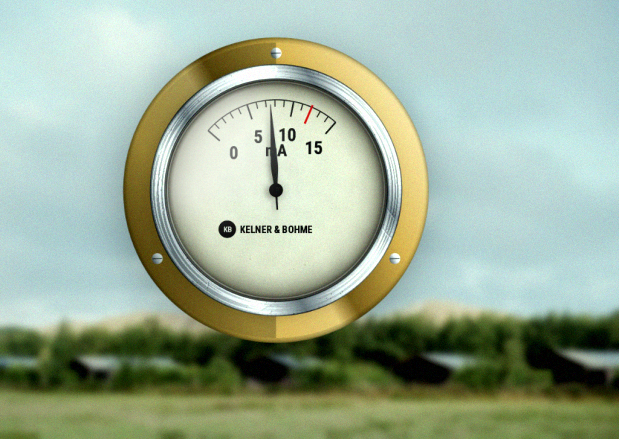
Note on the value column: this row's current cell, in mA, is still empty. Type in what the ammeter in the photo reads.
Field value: 7.5 mA
